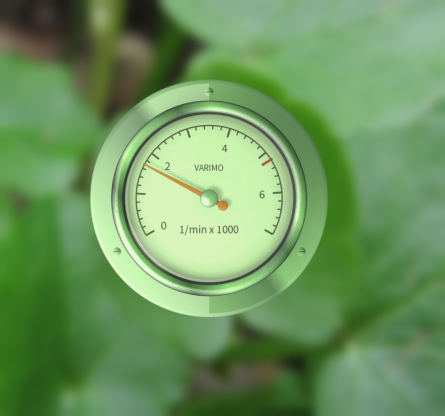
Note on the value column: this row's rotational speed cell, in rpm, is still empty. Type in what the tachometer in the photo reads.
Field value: 1700 rpm
